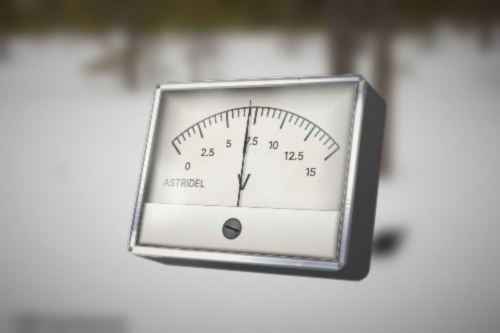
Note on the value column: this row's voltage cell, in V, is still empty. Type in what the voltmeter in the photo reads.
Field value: 7 V
